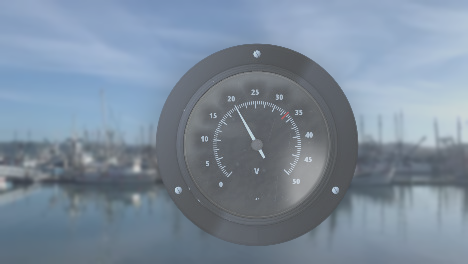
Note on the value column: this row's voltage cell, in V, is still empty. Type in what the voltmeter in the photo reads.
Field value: 20 V
